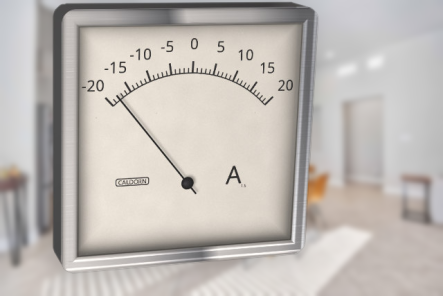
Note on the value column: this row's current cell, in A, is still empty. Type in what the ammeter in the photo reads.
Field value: -18 A
